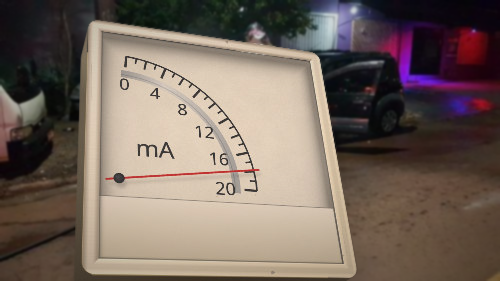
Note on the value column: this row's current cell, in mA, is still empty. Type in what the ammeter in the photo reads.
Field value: 18 mA
